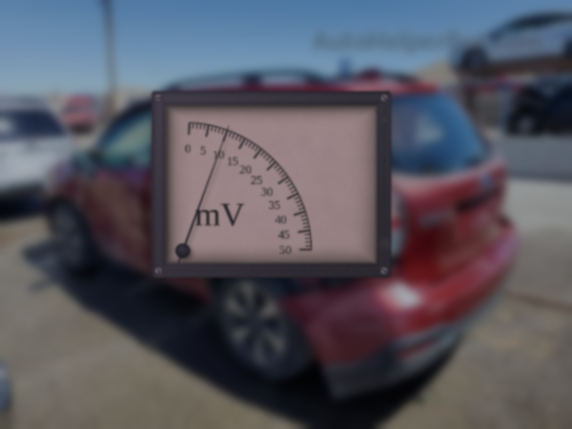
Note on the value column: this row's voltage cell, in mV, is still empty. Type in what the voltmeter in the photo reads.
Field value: 10 mV
